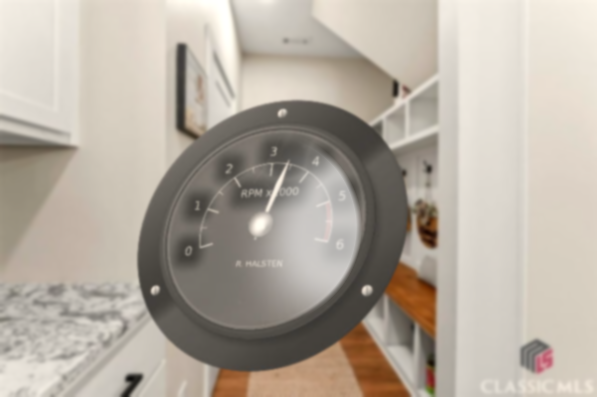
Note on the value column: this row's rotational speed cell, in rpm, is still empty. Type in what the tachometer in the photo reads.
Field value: 3500 rpm
